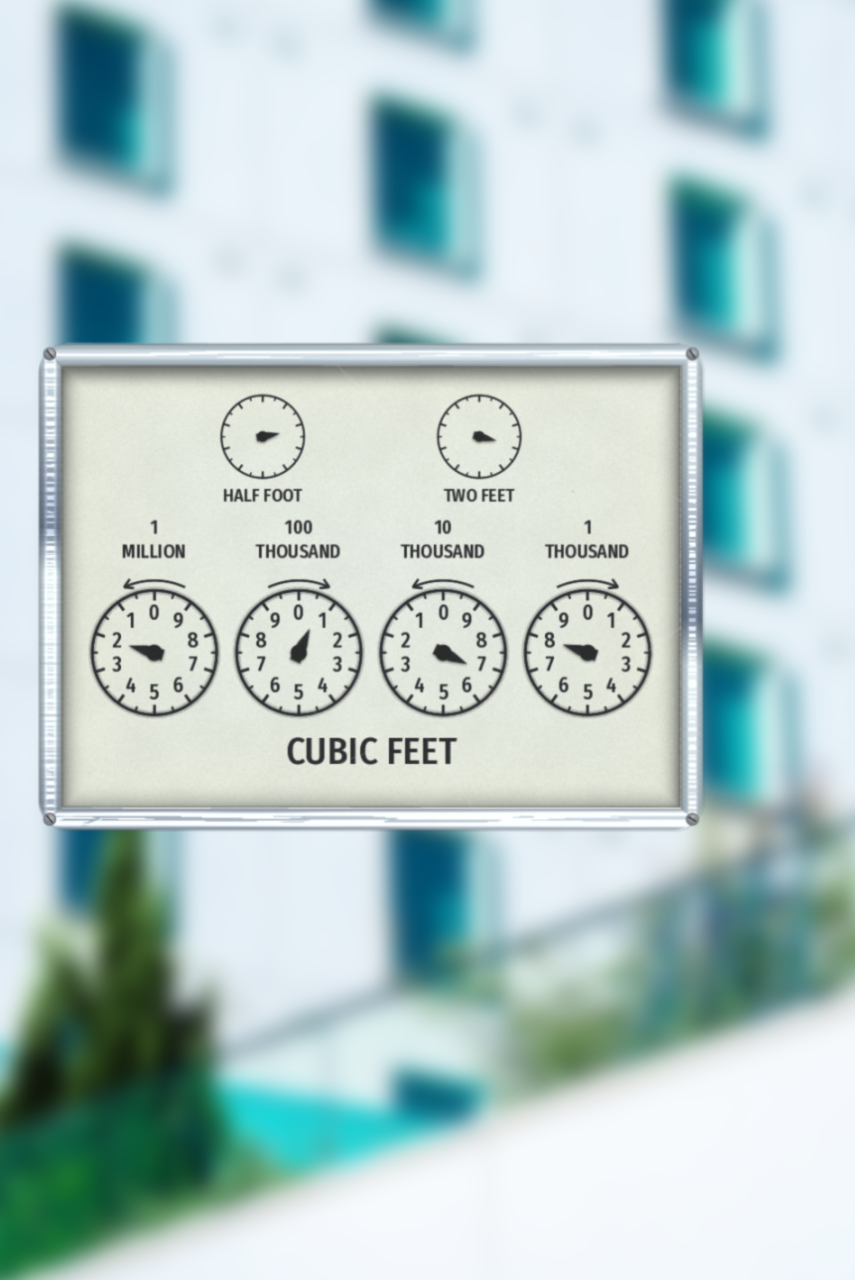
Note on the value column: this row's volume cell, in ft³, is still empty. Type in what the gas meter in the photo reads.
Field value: 206800 ft³
